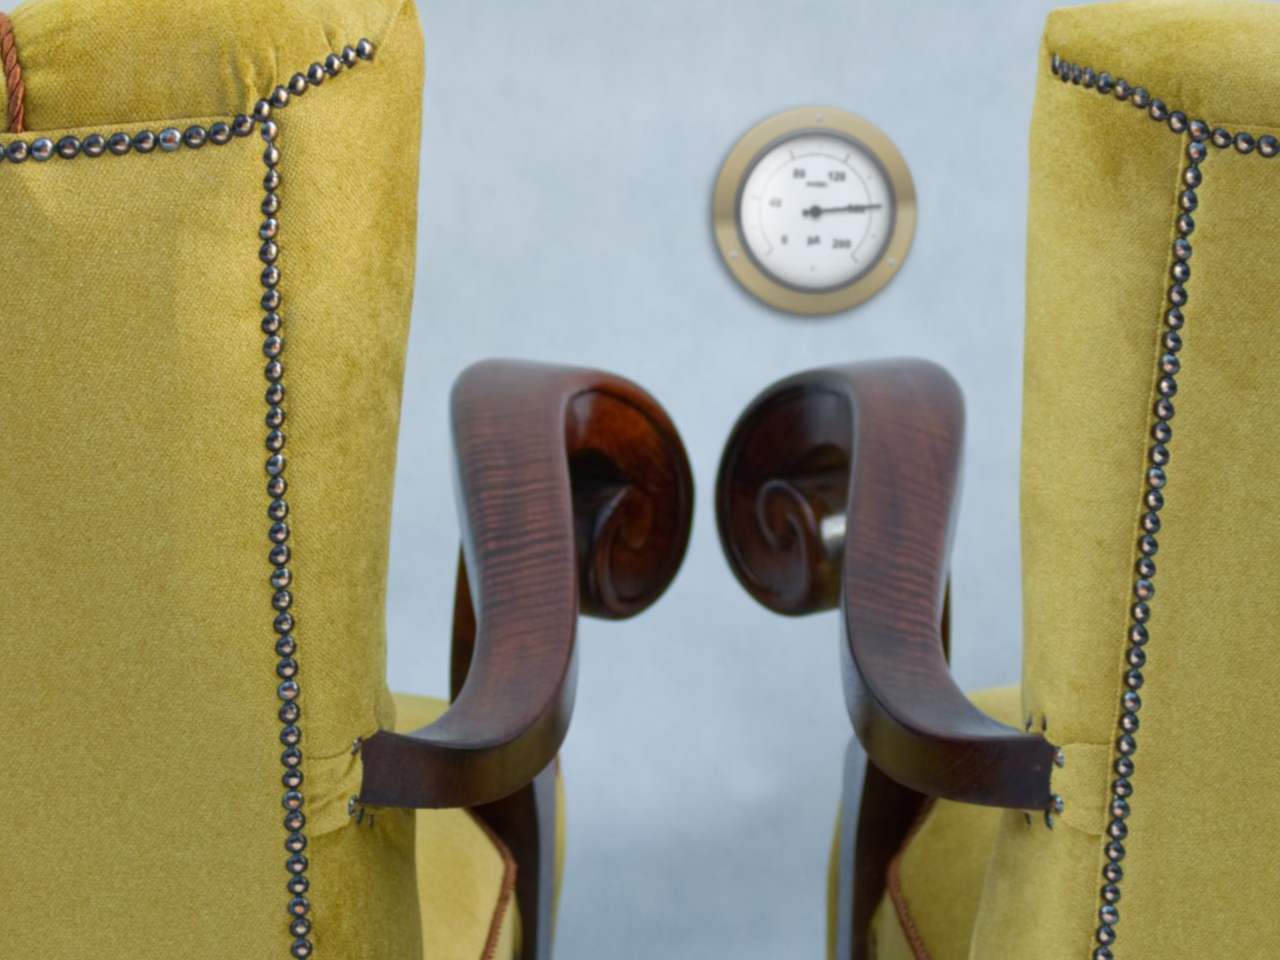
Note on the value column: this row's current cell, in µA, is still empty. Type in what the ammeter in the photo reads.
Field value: 160 µA
